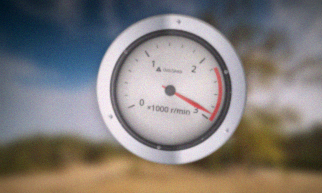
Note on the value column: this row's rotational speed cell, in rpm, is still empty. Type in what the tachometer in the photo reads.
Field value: 2900 rpm
